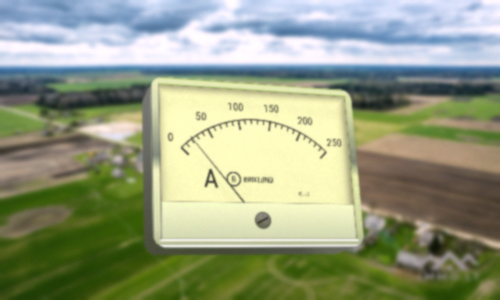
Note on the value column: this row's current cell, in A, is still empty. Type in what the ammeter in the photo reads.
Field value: 20 A
